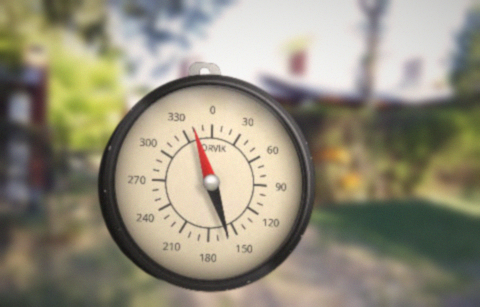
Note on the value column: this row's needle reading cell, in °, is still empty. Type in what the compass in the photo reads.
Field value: 340 °
